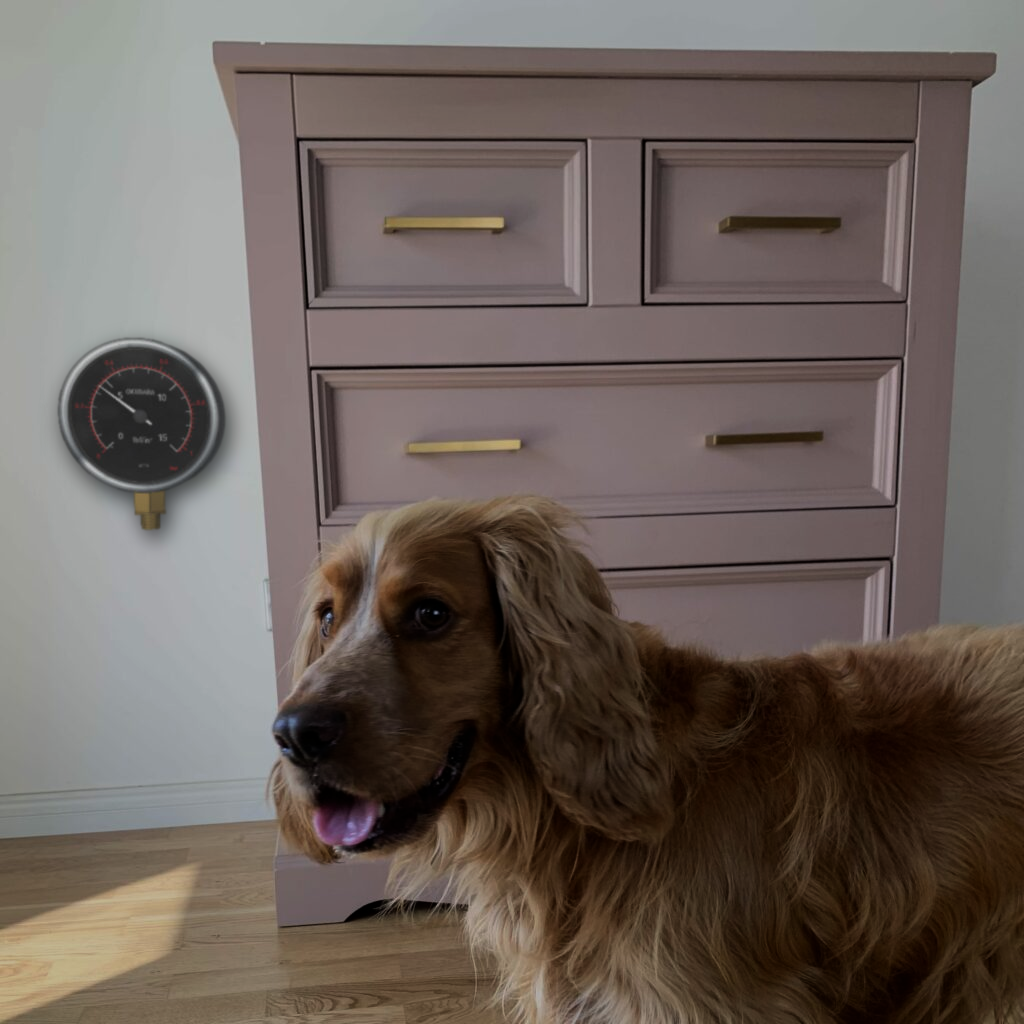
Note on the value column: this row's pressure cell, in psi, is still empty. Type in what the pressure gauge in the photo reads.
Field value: 4.5 psi
